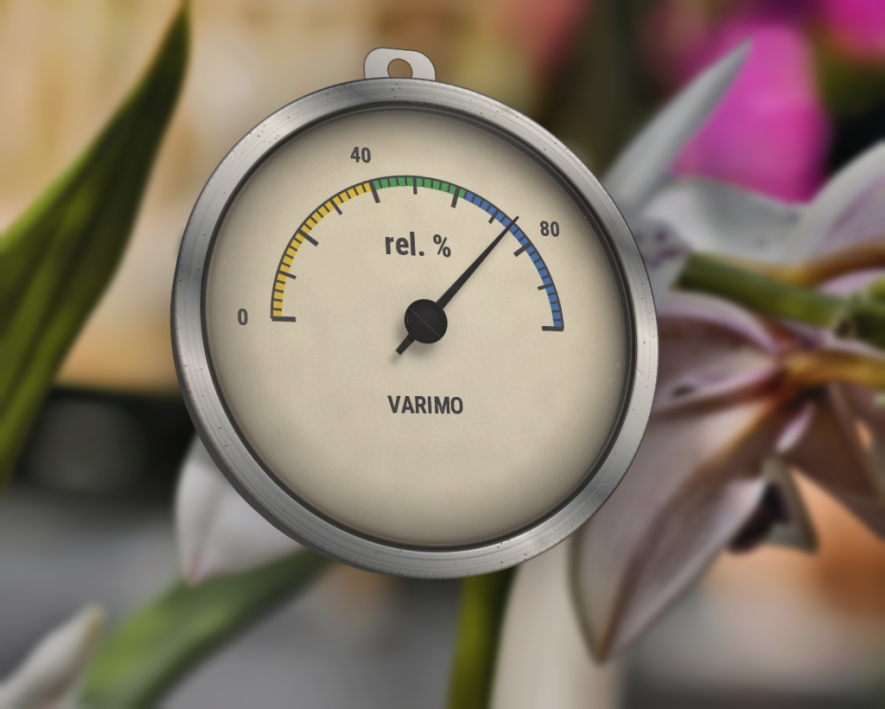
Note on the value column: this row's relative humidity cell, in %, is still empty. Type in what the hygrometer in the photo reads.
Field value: 74 %
